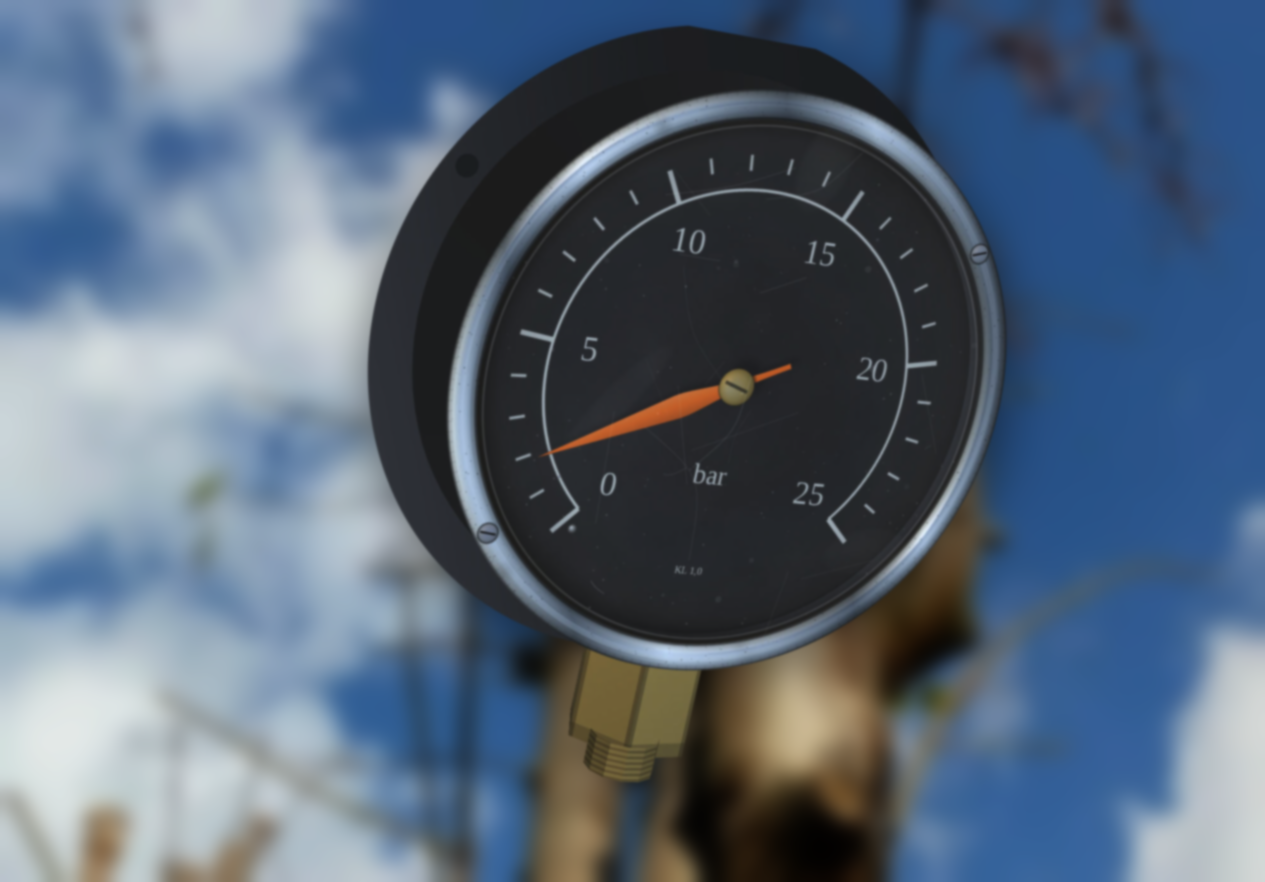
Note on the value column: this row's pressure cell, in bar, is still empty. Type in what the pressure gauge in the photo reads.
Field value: 2 bar
